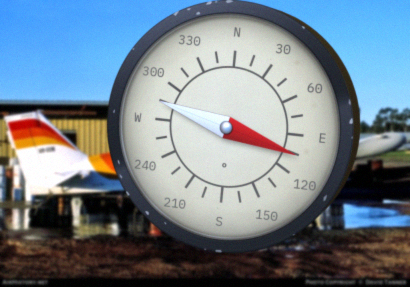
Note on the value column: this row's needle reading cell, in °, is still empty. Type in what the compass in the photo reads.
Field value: 105 °
